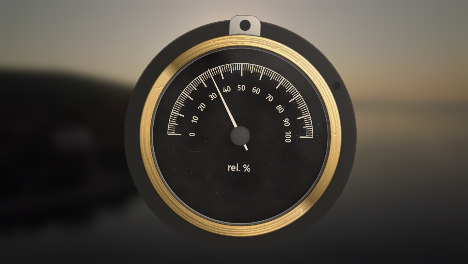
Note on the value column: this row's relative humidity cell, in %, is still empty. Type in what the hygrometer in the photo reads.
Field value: 35 %
